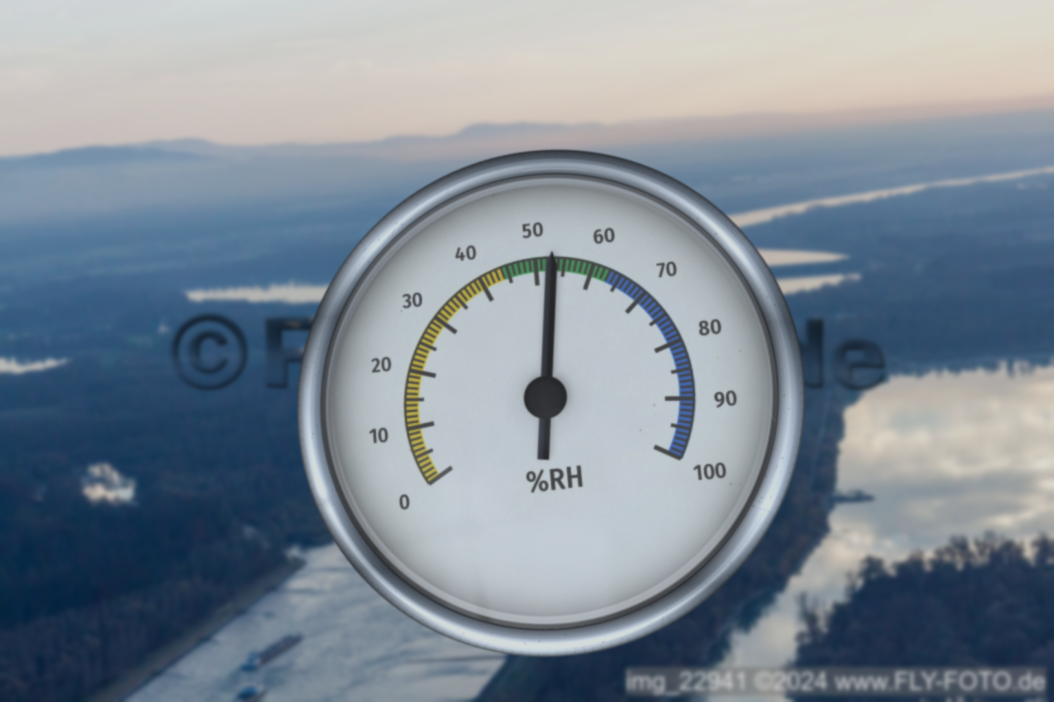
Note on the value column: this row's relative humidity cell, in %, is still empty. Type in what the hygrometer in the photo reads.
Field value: 53 %
